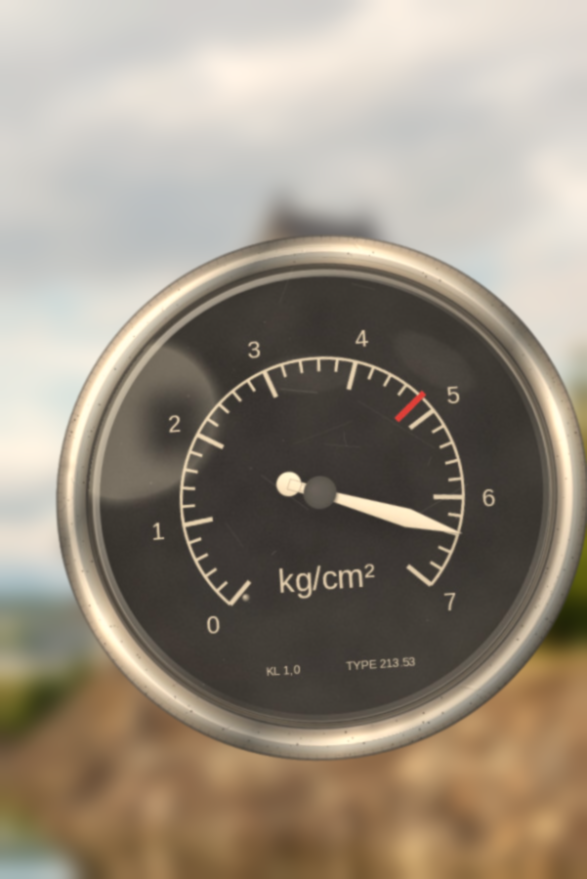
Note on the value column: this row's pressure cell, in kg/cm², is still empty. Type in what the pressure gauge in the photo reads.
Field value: 6.4 kg/cm²
